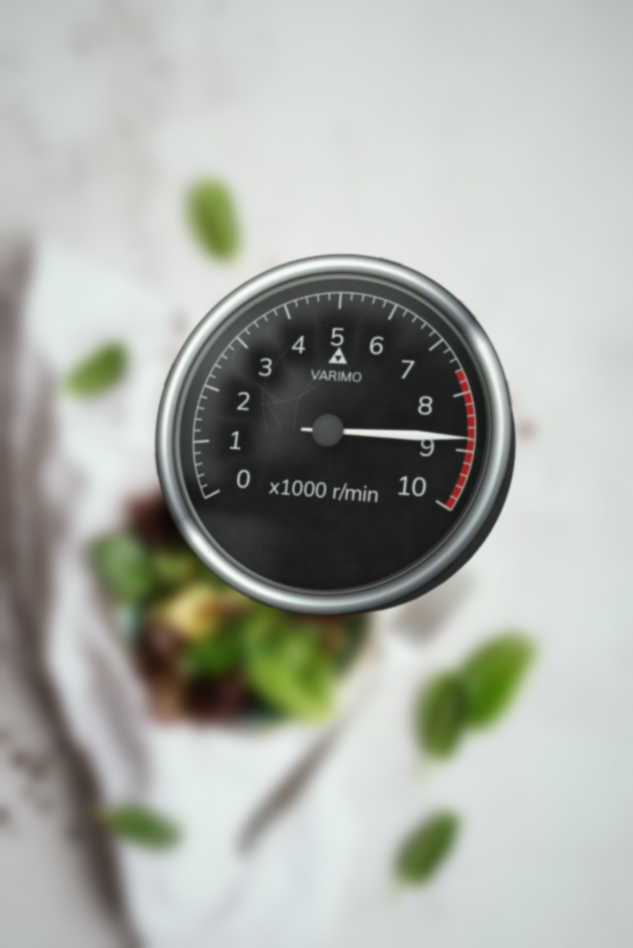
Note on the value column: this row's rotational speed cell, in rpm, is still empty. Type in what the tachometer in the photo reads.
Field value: 8800 rpm
